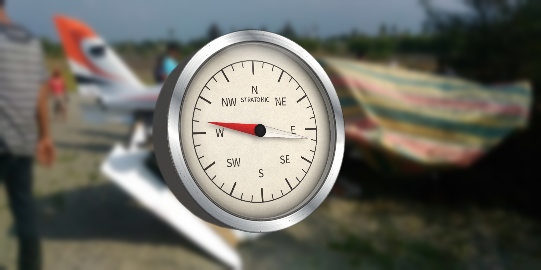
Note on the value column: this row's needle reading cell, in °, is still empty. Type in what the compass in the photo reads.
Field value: 280 °
